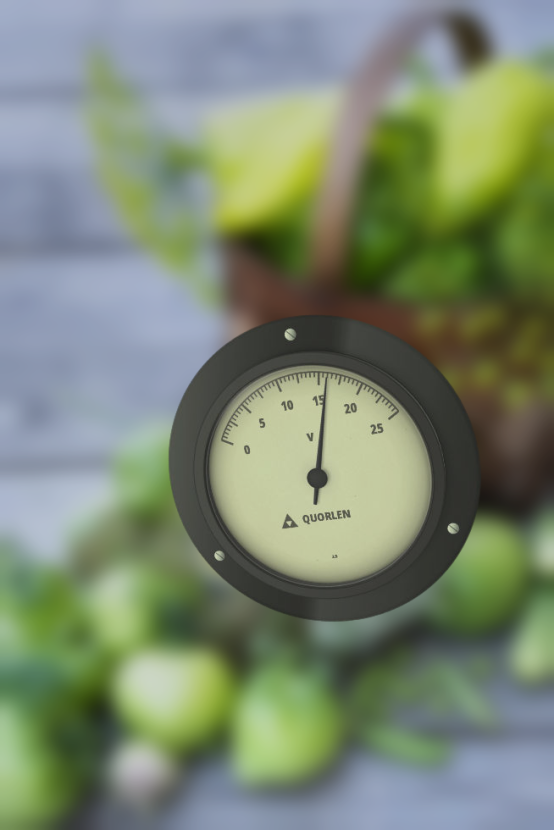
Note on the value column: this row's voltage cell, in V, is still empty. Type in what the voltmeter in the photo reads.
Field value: 16 V
